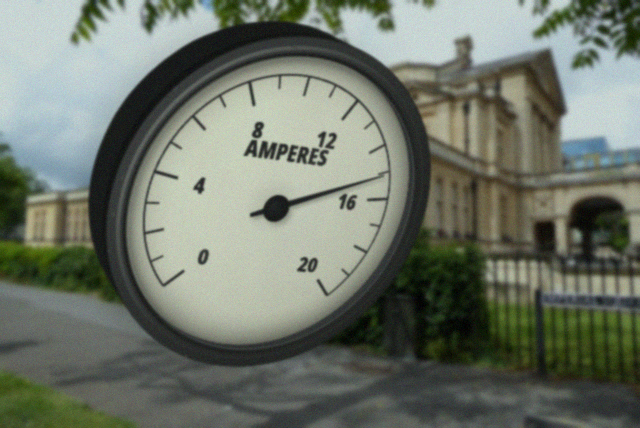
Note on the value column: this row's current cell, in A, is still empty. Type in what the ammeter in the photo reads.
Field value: 15 A
